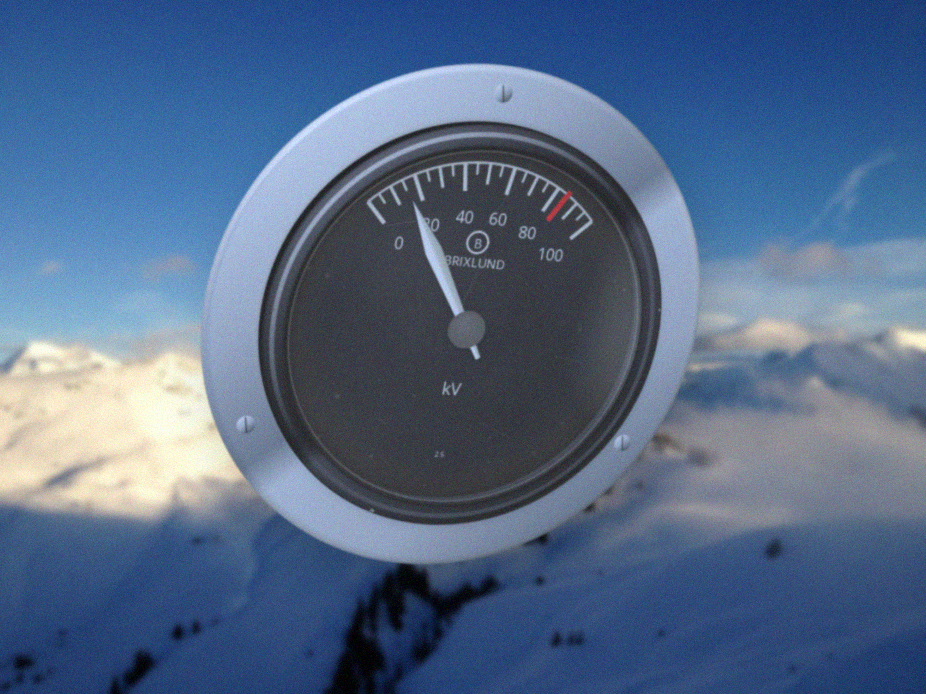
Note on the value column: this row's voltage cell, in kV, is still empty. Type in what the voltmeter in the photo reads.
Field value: 15 kV
